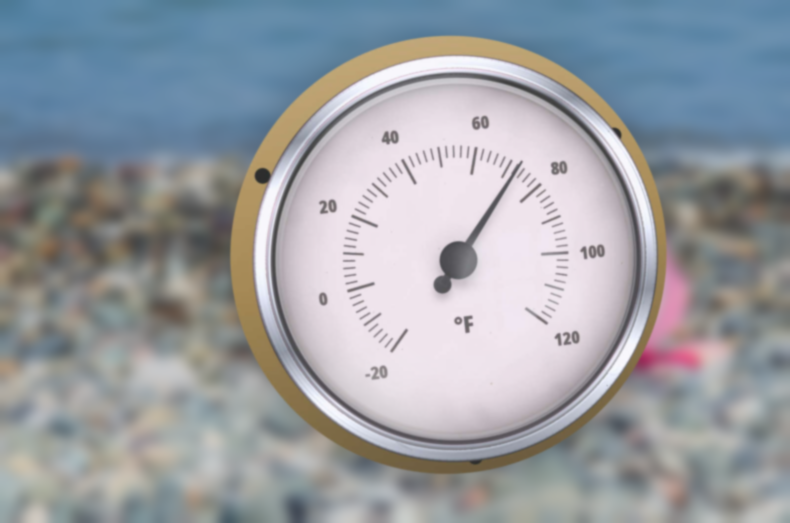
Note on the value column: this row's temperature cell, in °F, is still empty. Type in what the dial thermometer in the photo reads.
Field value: 72 °F
